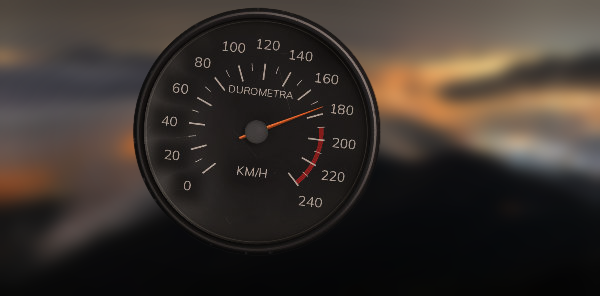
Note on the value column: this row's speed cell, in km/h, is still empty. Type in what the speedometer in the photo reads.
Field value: 175 km/h
